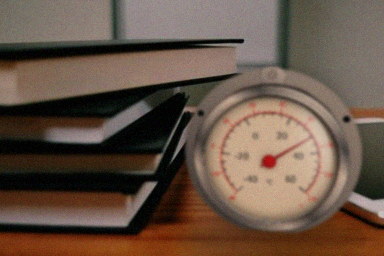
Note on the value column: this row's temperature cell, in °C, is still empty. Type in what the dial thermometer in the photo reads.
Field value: 32 °C
